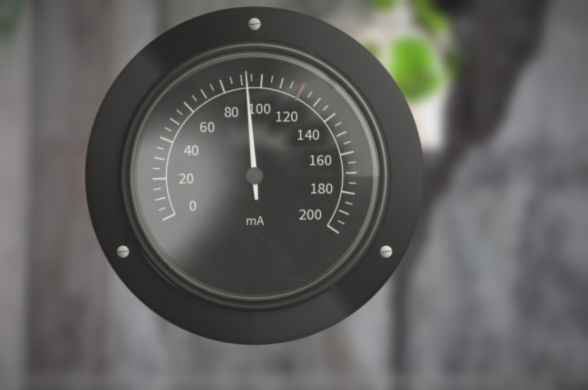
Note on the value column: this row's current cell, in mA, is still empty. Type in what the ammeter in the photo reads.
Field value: 92.5 mA
